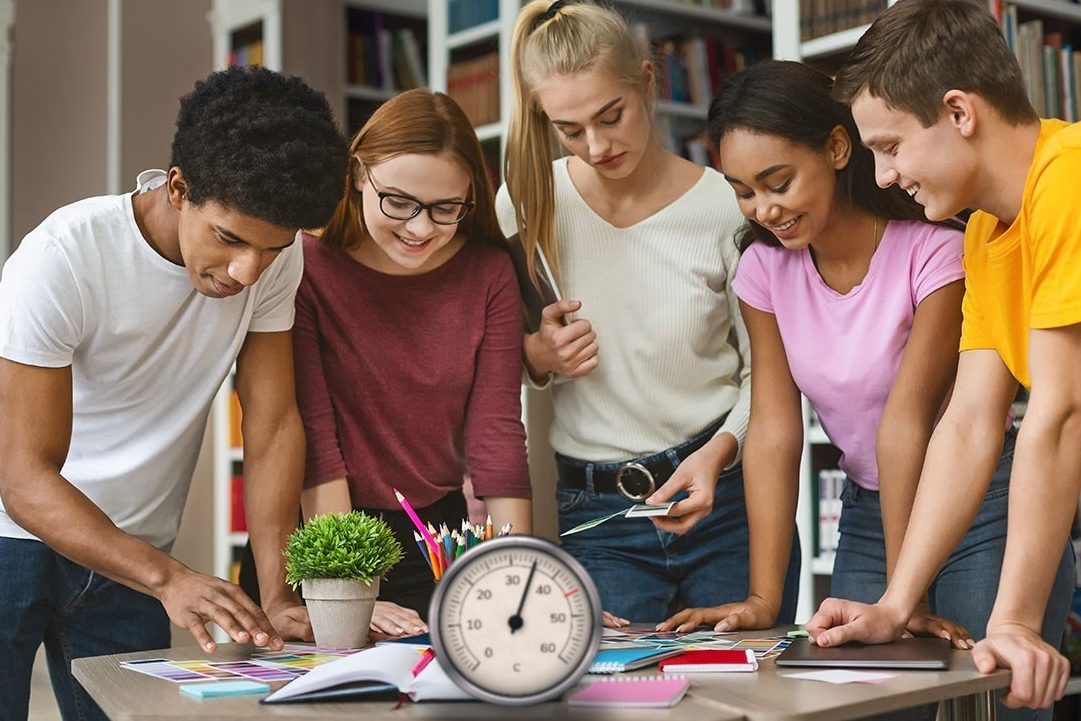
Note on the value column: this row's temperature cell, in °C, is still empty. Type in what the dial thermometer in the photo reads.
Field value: 35 °C
